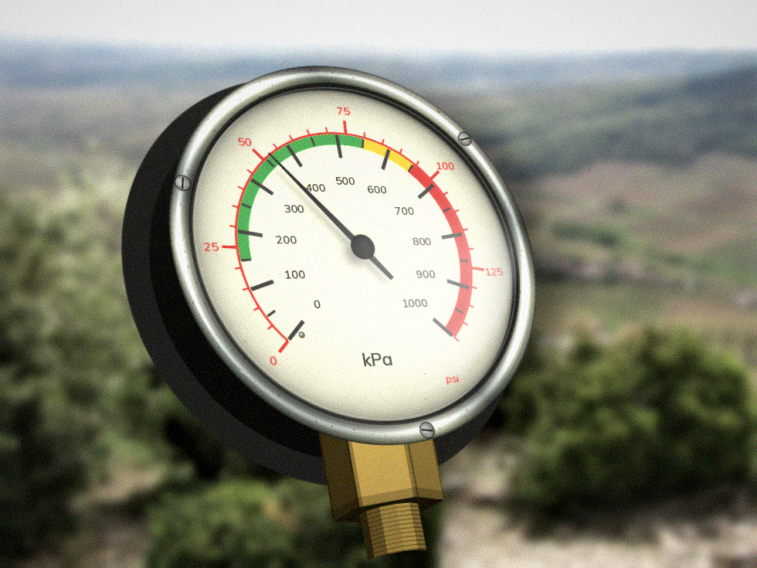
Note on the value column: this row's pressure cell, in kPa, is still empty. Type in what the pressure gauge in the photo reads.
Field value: 350 kPa
